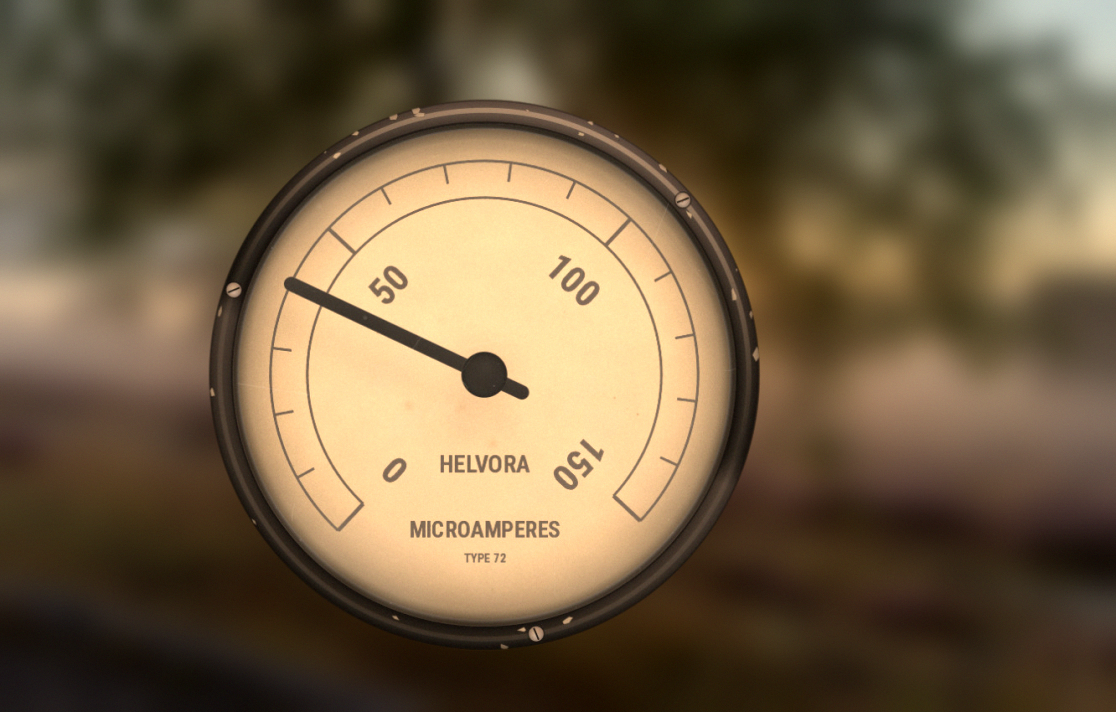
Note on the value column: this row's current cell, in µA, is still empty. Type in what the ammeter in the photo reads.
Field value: 40 µA
